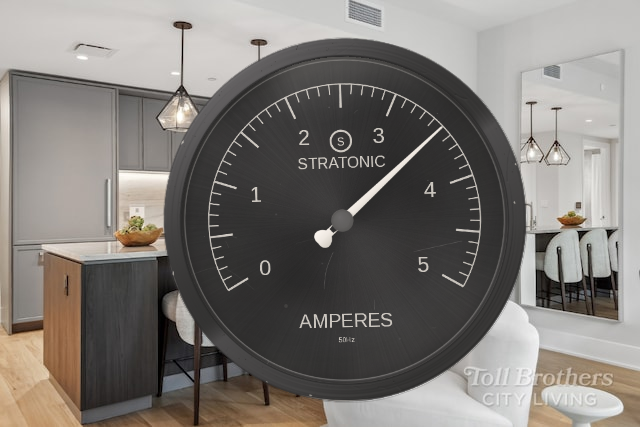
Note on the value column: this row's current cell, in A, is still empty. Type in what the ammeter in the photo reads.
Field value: 3.5 A
